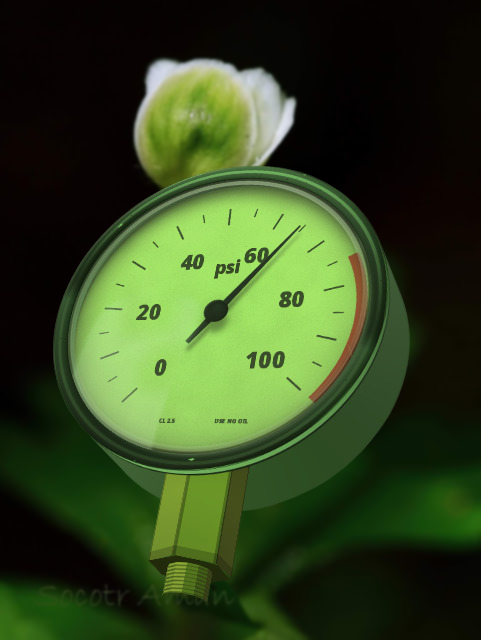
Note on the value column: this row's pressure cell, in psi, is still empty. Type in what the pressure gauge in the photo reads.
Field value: 65 psi
